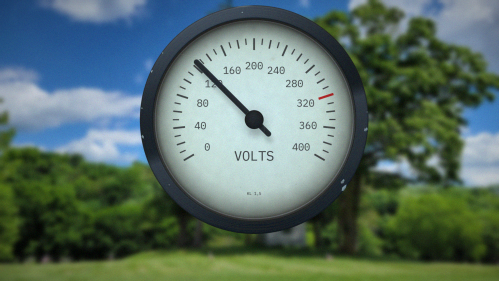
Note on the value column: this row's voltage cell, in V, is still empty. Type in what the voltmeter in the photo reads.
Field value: 125 V
